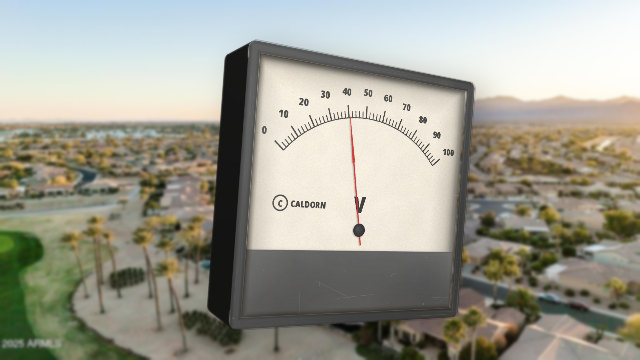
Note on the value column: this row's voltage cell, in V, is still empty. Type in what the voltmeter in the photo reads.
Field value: 40 V
